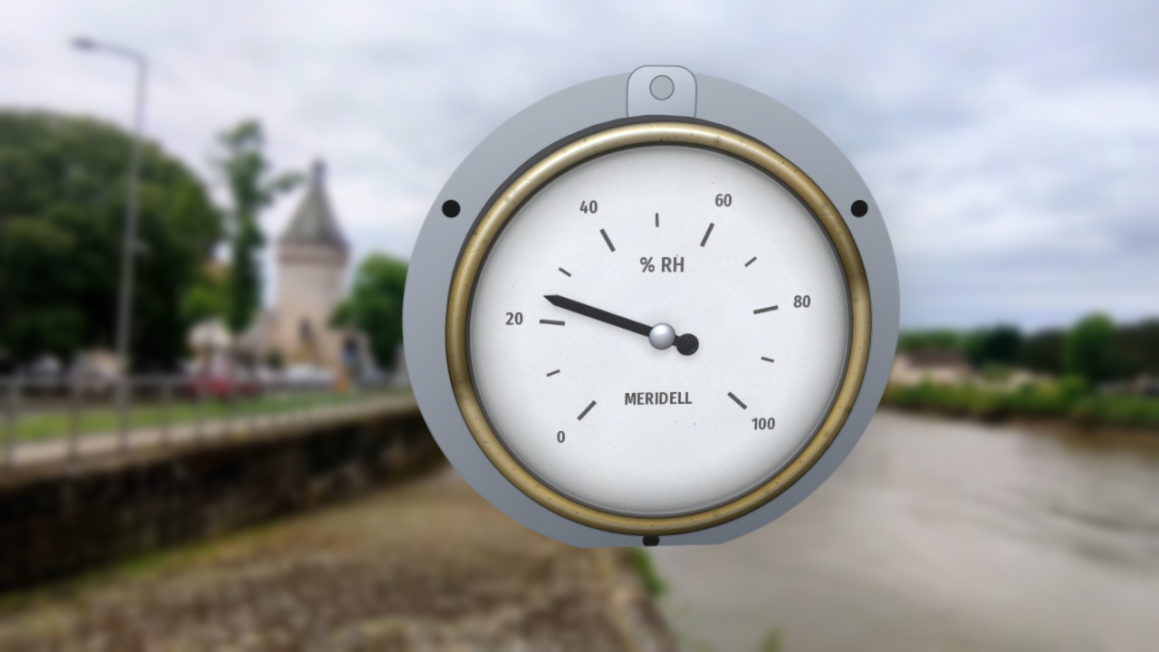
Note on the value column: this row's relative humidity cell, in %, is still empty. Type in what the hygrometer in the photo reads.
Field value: 25 %
